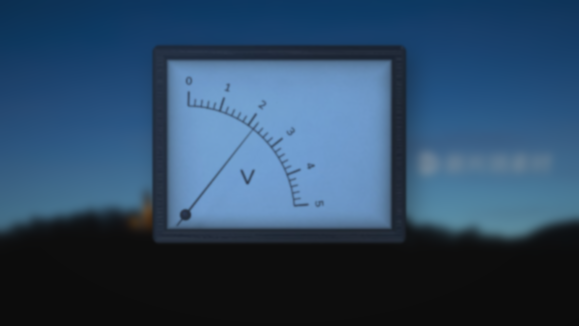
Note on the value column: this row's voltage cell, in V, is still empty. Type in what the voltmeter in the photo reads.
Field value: 2.2 V
